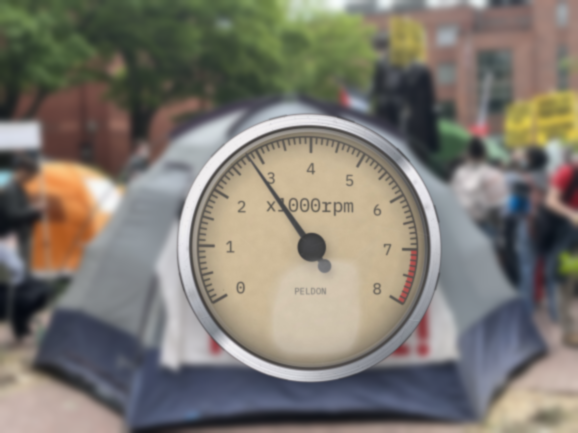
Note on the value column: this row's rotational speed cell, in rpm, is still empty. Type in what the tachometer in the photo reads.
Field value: 2800 rpm
